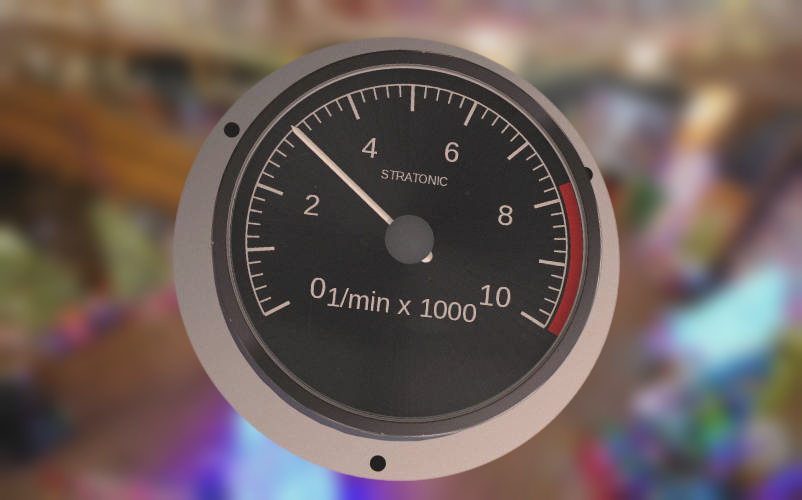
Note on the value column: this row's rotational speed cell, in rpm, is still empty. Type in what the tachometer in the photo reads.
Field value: 3000 rpm
